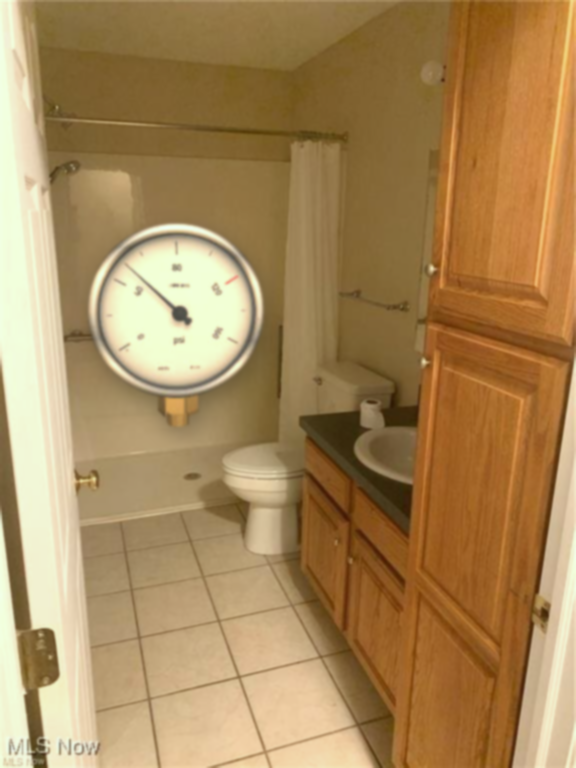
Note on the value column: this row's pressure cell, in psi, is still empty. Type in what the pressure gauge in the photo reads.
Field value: 50 psi
